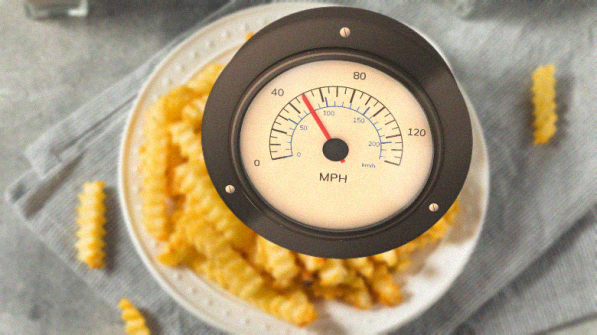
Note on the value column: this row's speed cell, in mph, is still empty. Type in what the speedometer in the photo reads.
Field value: 50 mph
